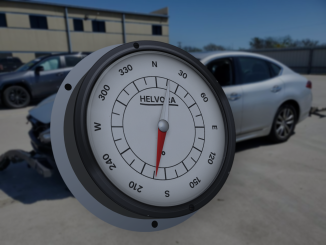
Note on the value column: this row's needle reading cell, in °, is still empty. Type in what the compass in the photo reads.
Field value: 195 °
